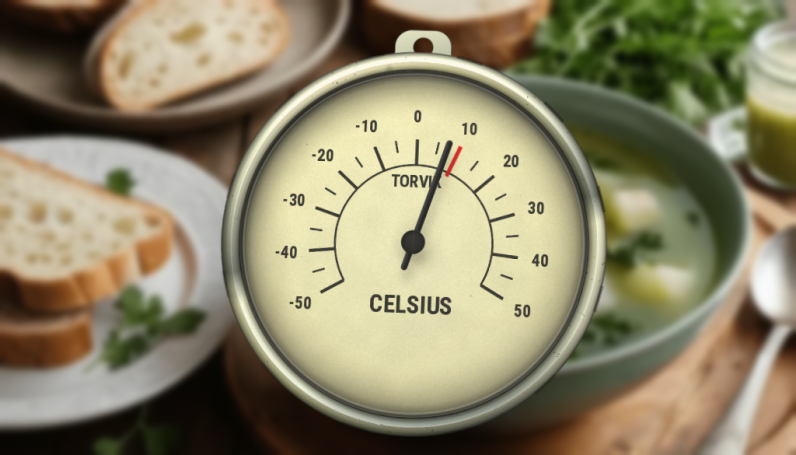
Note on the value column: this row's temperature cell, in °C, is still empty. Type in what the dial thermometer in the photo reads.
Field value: 7.5 °C
